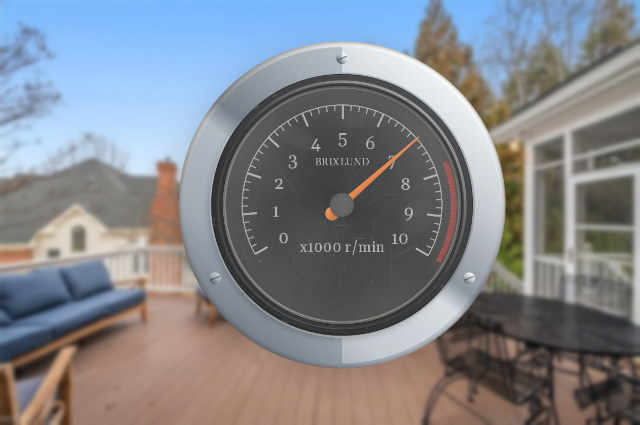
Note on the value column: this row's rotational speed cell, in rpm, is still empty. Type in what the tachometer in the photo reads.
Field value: 7000 rpm
